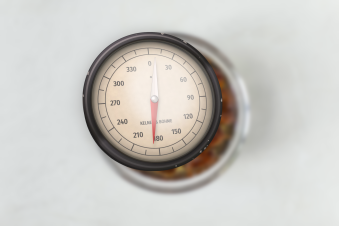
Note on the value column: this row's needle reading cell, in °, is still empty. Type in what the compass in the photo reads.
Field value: 187.5 °
